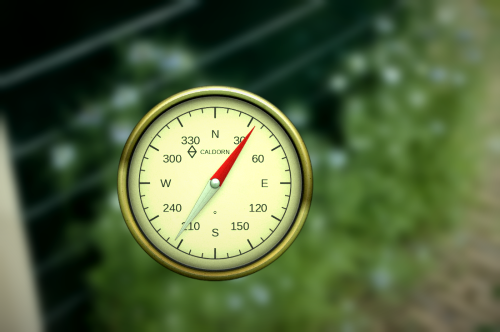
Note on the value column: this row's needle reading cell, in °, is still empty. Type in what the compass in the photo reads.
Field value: 35 °
